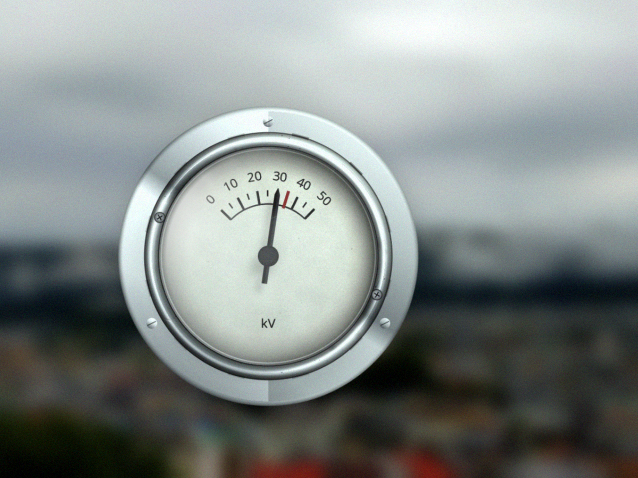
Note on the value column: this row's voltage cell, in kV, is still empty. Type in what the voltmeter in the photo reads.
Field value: 30 kV
